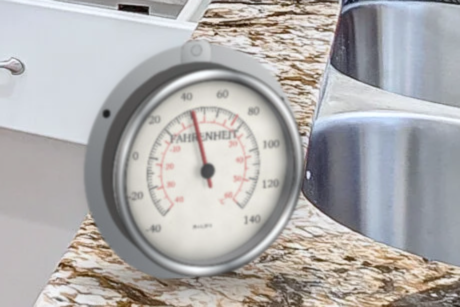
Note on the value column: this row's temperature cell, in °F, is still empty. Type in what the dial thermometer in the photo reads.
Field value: 40 °F
